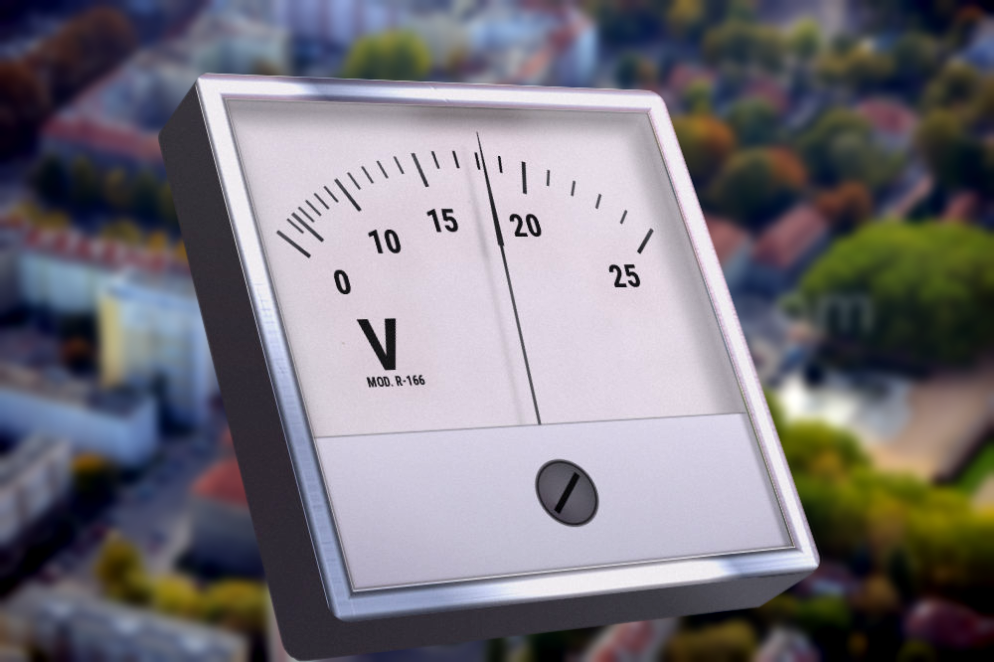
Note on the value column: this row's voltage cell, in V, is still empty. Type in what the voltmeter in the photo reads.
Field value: 18 V
